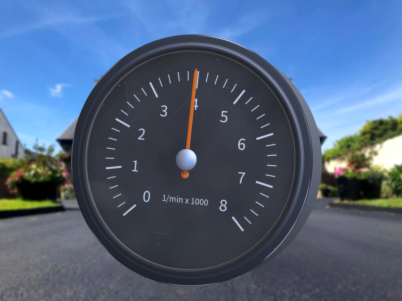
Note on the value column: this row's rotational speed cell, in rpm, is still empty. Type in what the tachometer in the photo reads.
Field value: 4000 rpm
